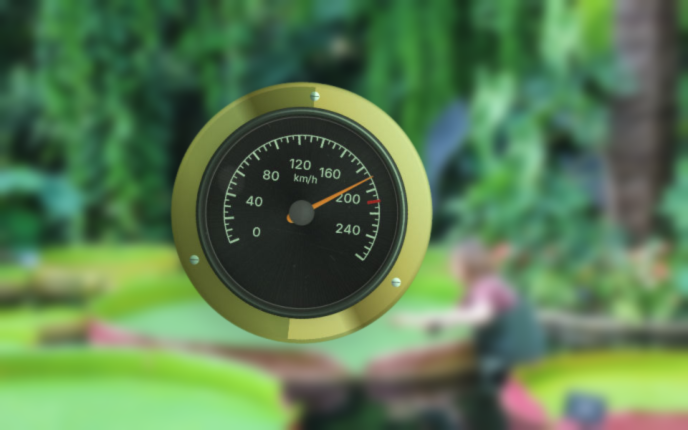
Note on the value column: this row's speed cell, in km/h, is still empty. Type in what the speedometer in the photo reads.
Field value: 190 km/h
